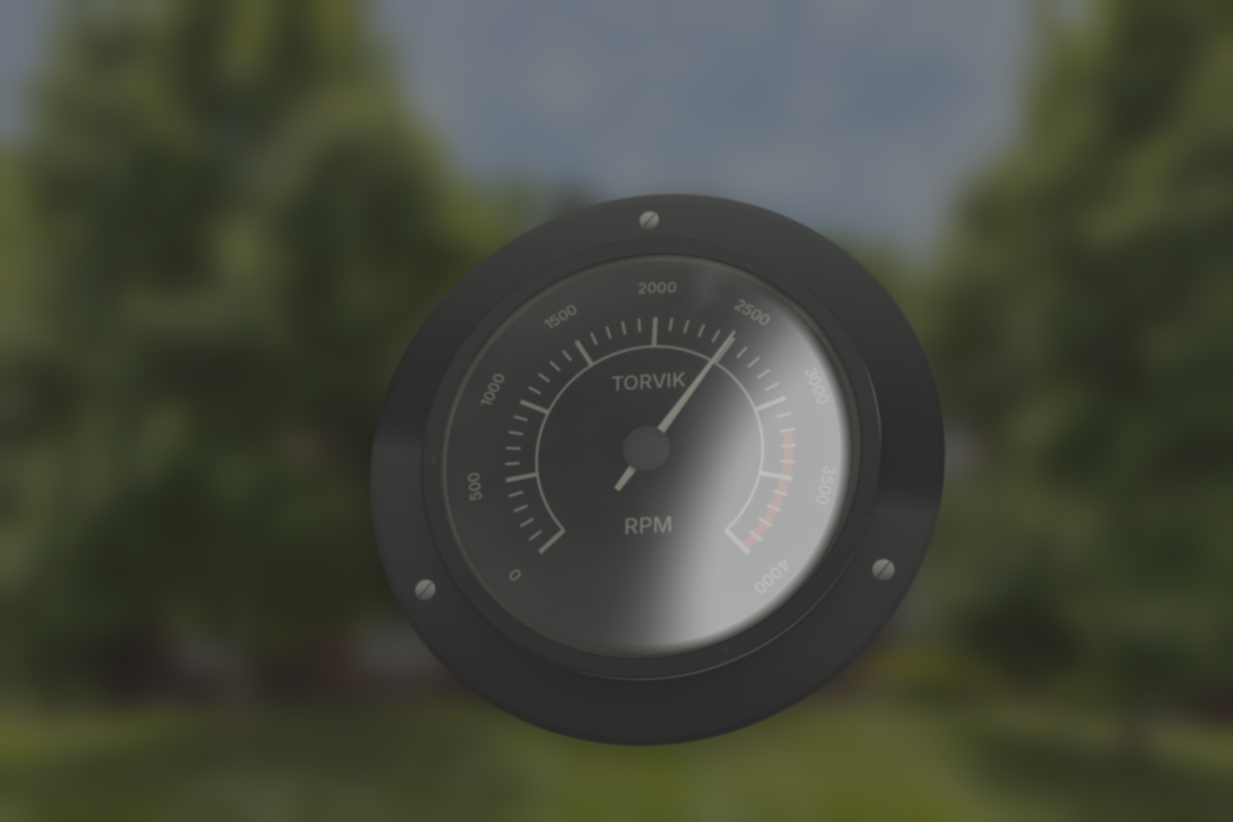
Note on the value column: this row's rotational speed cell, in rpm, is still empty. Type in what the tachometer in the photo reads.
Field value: 2500 rpm
